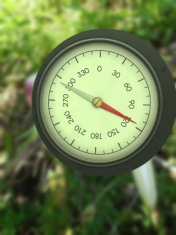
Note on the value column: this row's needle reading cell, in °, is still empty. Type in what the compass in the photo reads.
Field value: 115 °
